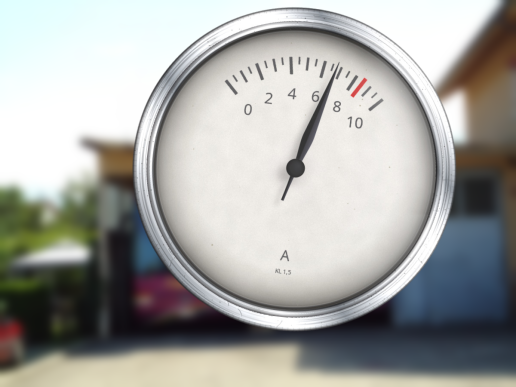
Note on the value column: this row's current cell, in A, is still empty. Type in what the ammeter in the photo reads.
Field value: 6.75 A
